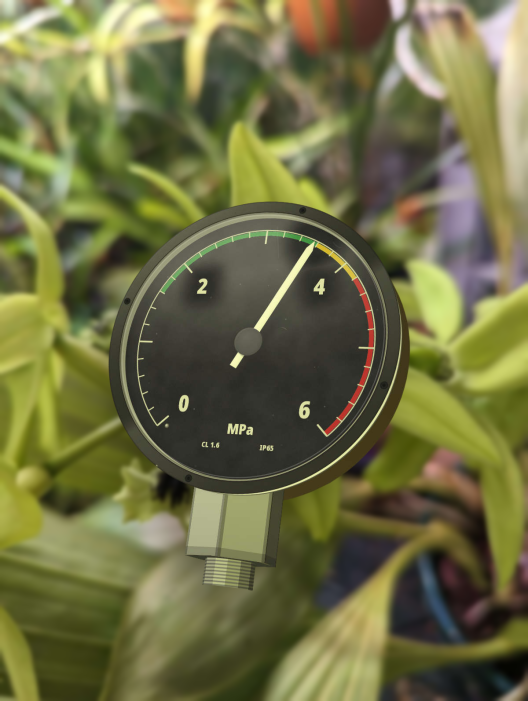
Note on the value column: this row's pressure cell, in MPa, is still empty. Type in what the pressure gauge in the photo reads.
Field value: 3.6 MPa
